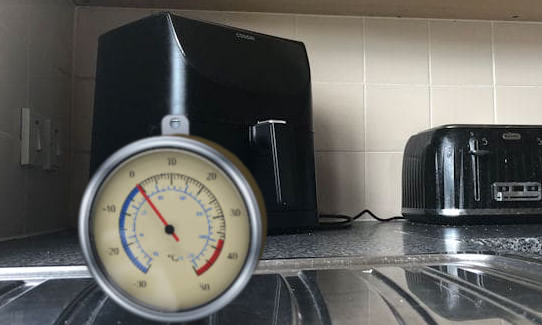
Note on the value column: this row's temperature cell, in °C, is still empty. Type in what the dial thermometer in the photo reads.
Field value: 0 °C
